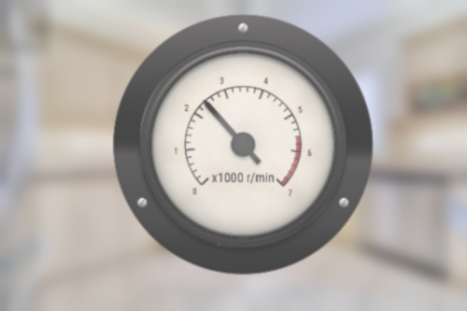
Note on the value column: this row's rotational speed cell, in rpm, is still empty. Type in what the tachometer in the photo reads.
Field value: 2400 rpm
